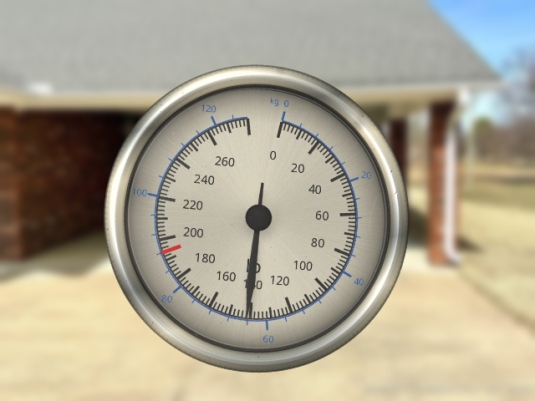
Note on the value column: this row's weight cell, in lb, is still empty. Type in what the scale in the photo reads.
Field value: 142 lb
